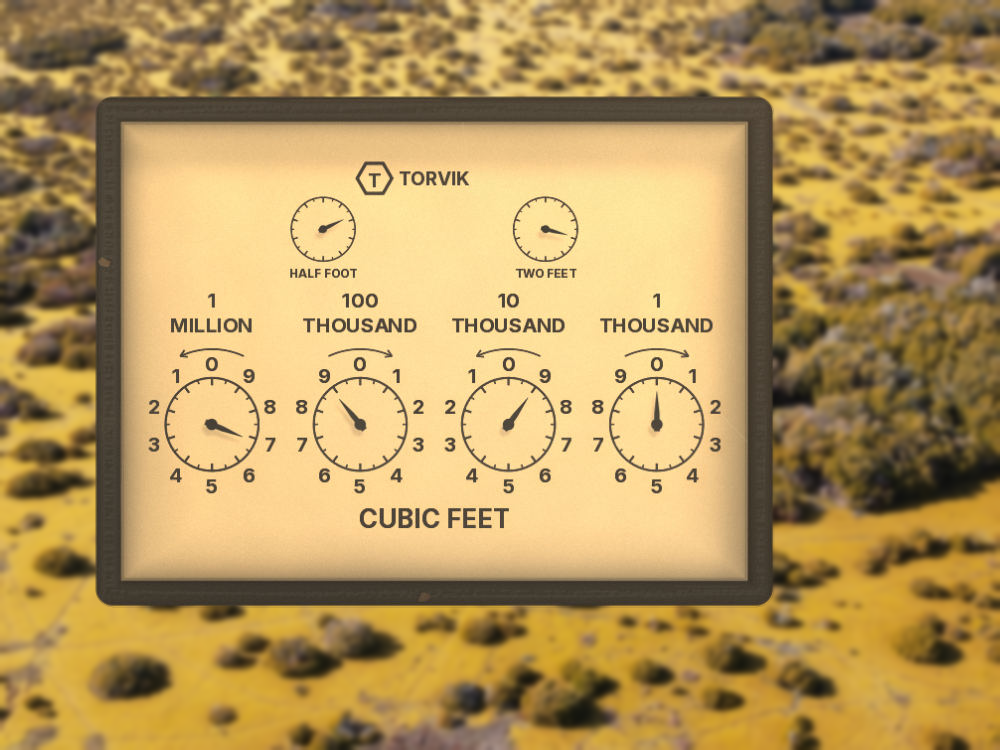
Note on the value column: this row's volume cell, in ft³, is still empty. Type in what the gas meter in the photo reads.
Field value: 689000 ft³
